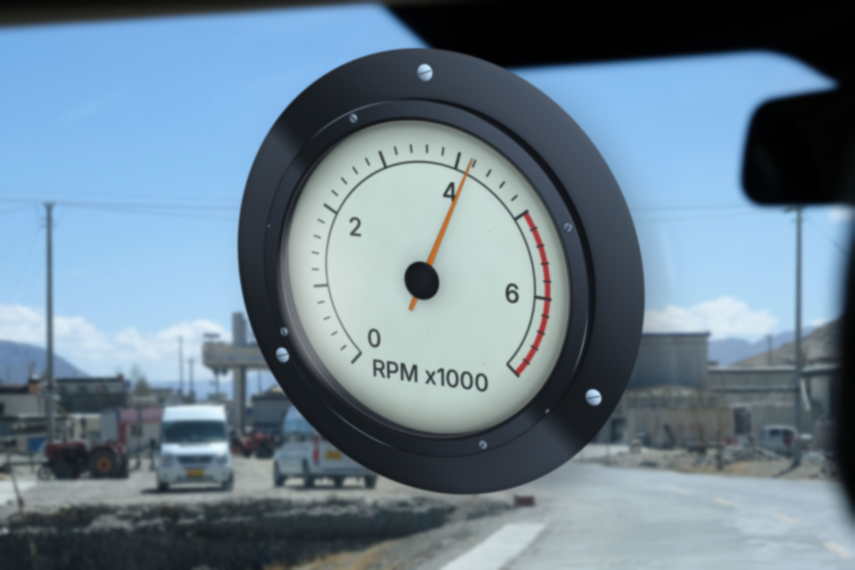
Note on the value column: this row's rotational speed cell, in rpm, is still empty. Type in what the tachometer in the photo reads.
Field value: 4200 rpm
